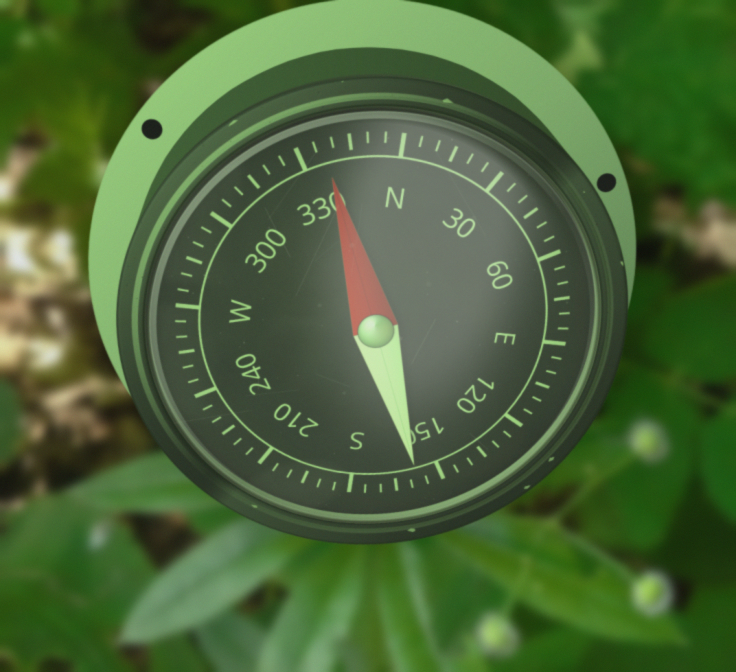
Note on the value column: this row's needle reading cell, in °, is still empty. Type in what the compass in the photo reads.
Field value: 337.5 °
